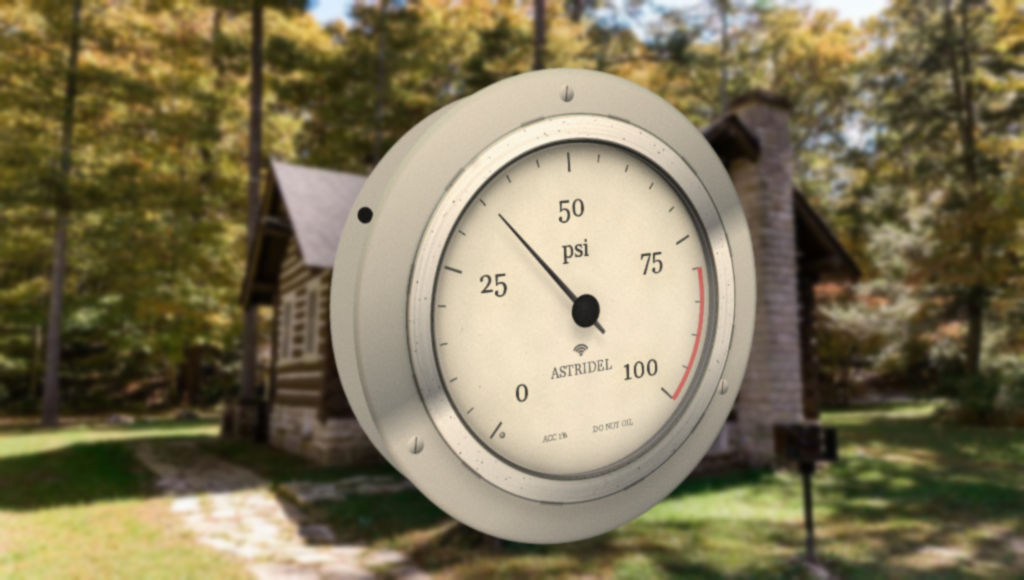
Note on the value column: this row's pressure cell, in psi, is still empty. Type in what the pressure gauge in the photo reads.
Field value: 35 psi
